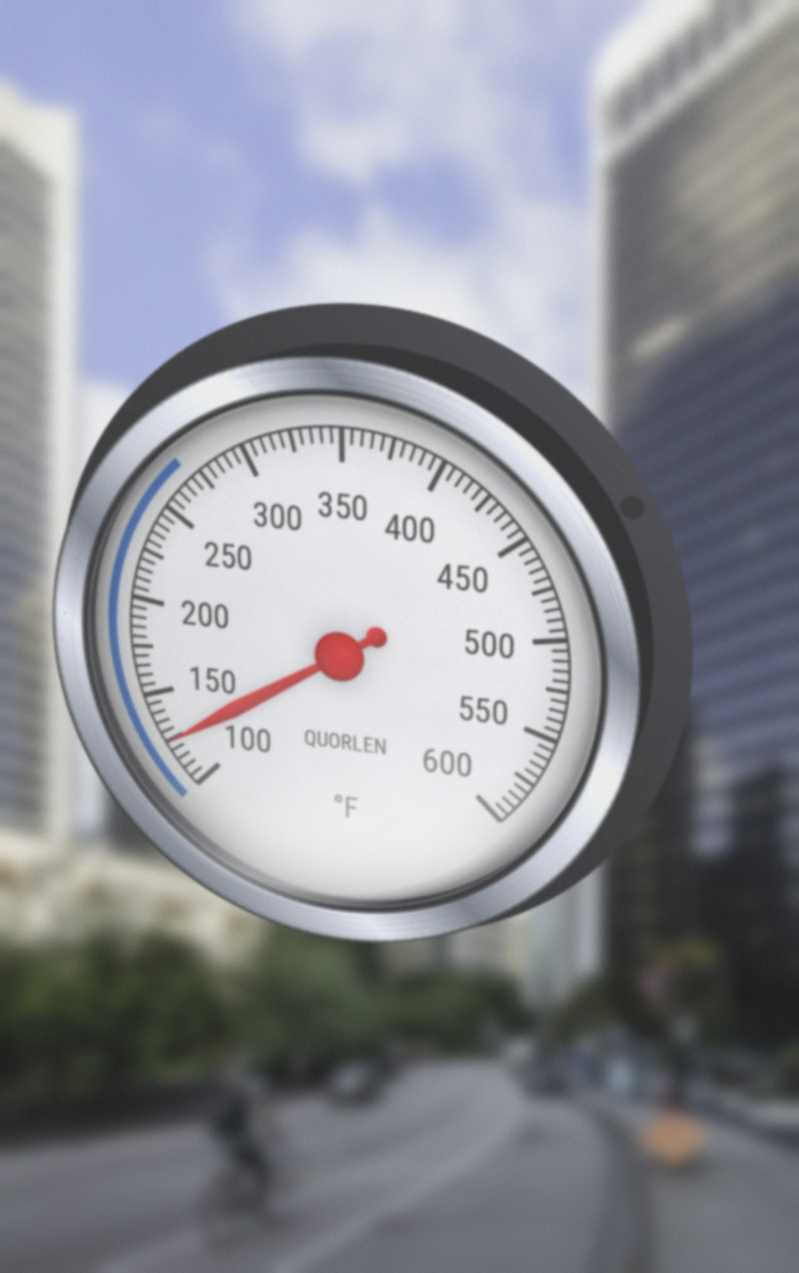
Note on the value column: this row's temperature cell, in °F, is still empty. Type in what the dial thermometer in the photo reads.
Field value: 125 °F
